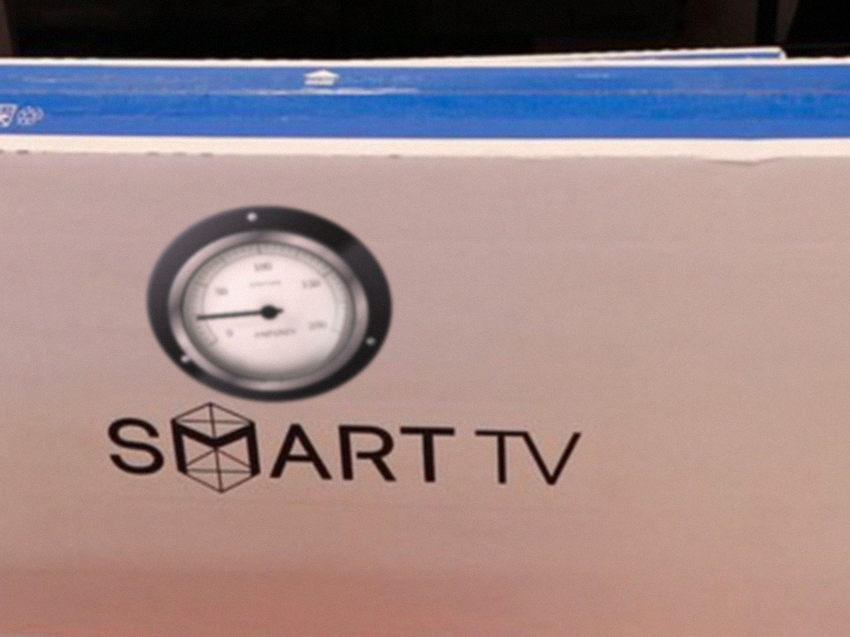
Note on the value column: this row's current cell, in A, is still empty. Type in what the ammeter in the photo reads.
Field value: 25 A
